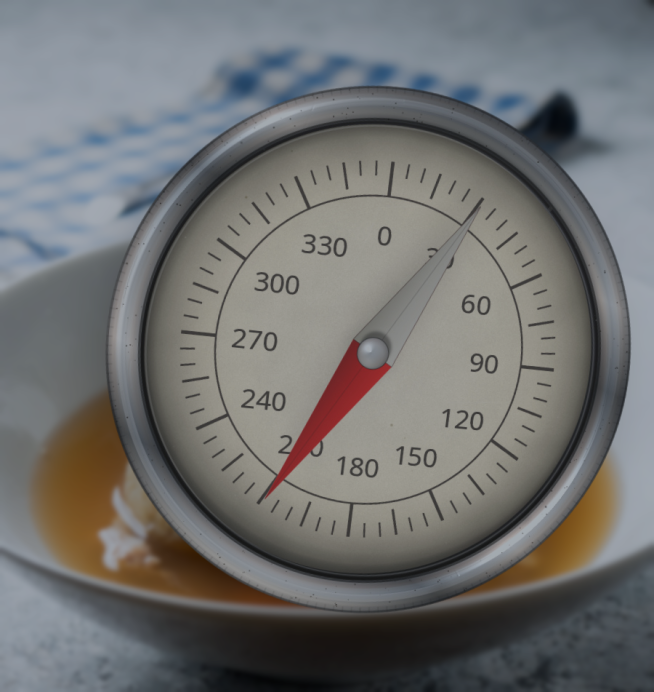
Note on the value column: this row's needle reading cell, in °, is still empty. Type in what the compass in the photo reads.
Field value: 210 °
